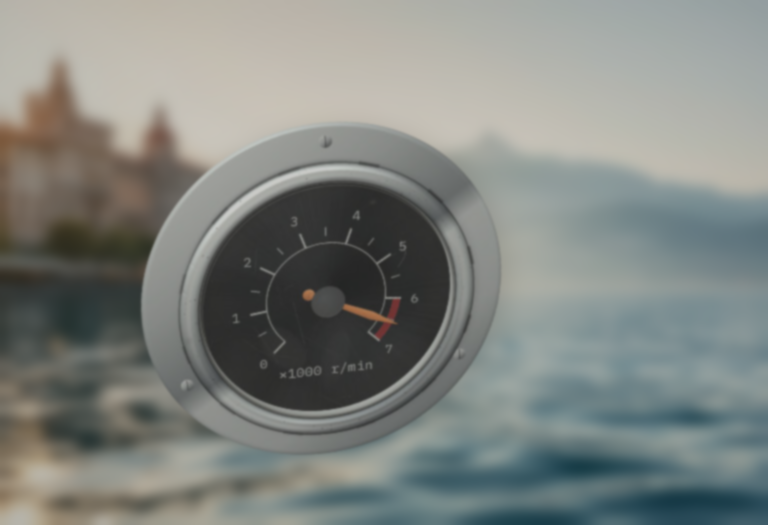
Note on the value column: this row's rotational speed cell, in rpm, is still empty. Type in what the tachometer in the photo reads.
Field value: 6500 rpm
